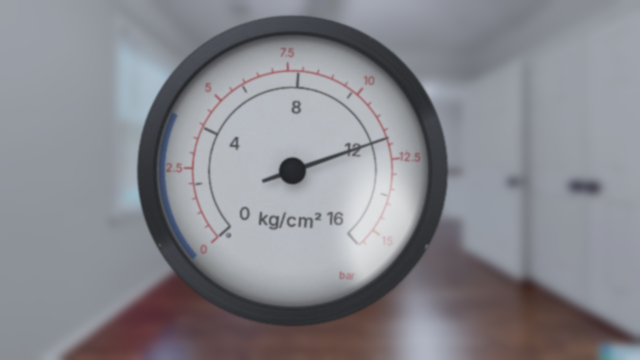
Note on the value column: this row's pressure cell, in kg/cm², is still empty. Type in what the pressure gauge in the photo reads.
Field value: 12 kg/cm²
